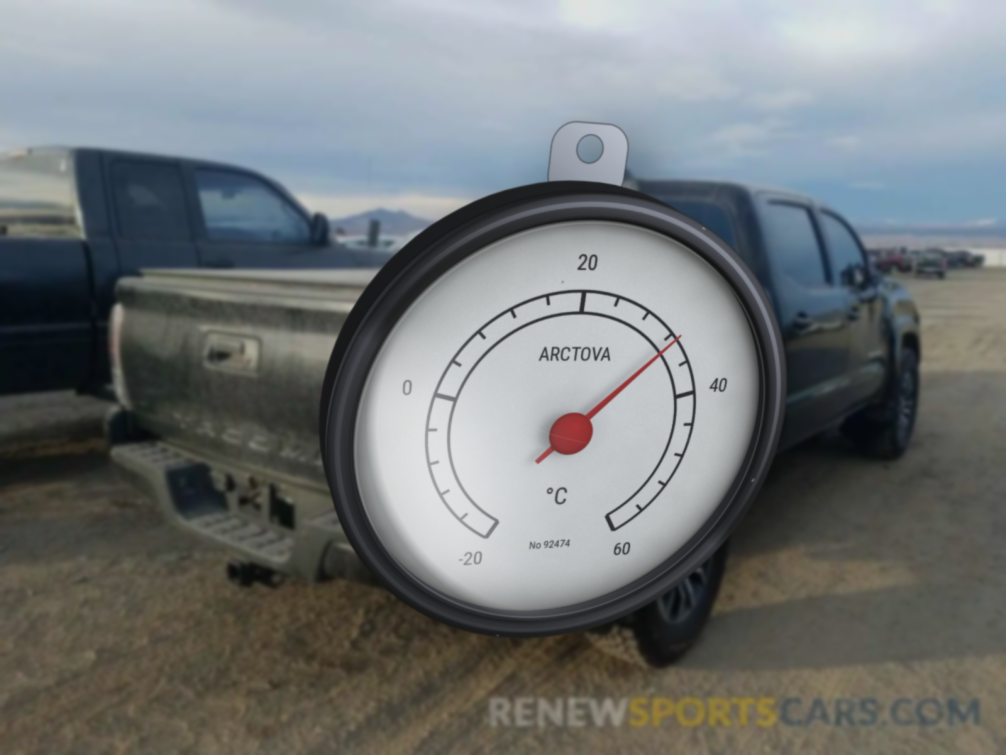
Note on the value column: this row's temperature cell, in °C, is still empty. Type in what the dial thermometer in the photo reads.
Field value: 32 °C
